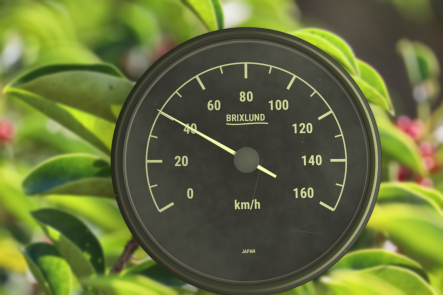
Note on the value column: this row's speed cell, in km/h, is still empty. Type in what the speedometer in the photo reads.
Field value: 40 km/h
